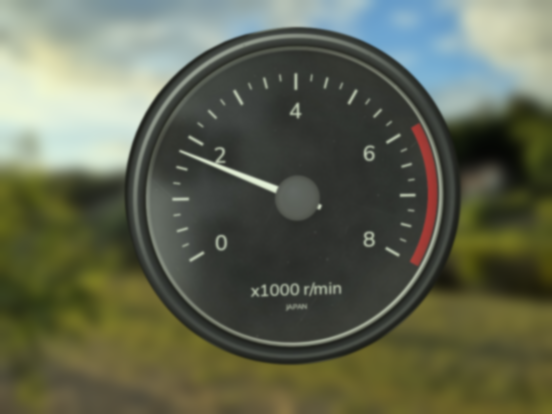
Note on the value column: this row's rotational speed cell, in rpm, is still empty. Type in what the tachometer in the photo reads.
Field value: 1750 rpm
